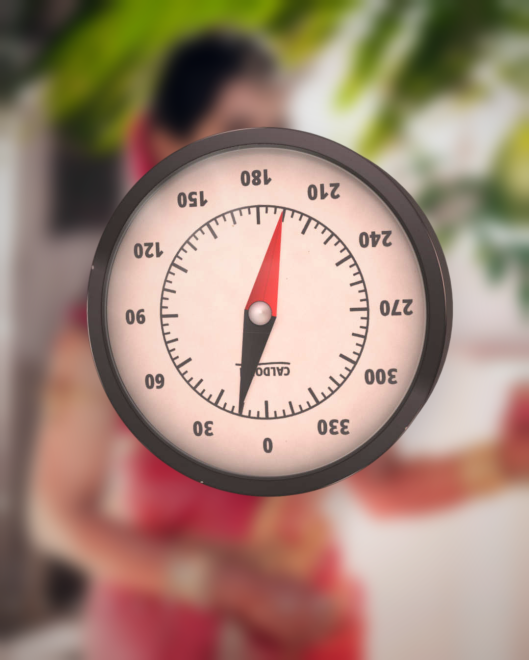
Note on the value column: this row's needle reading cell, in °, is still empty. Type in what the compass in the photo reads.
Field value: 195 °
